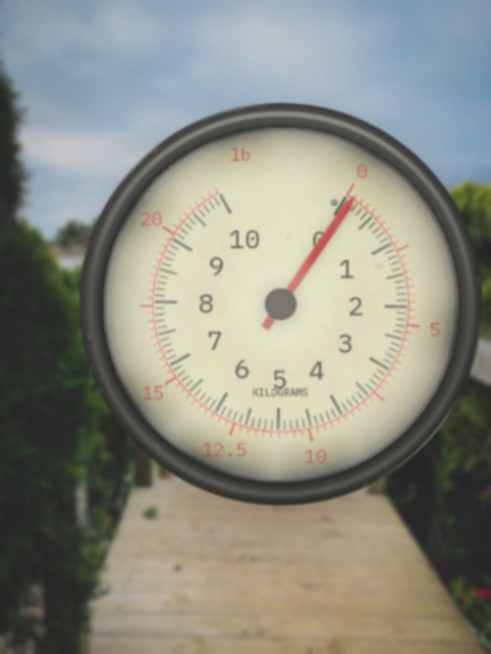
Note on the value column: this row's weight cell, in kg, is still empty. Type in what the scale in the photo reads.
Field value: 0.1 kg
